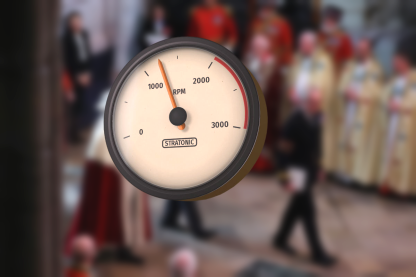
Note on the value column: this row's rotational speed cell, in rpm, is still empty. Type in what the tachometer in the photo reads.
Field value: 1250 rpm
